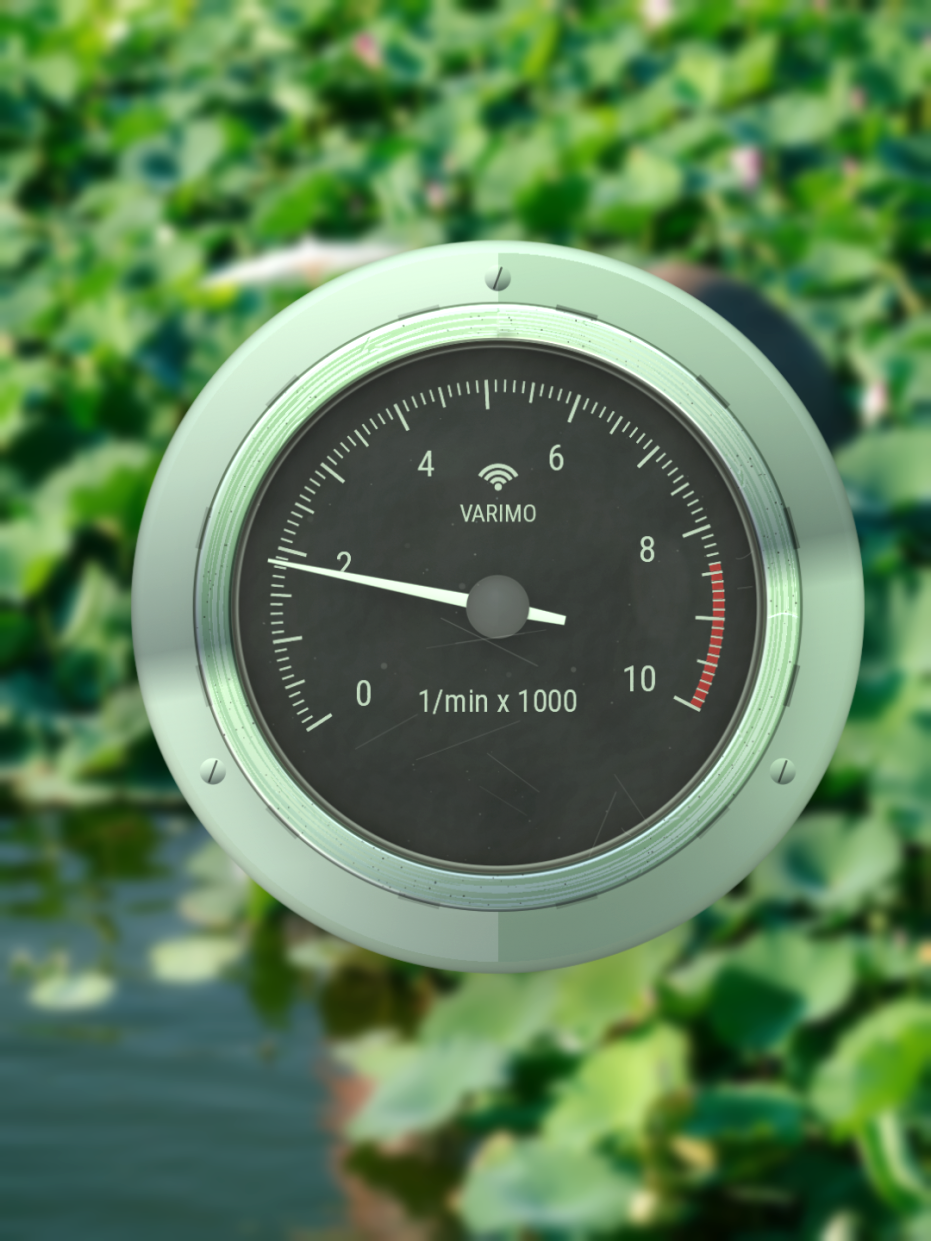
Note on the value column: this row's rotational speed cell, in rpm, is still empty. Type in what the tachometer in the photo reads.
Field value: 1850 rpm
